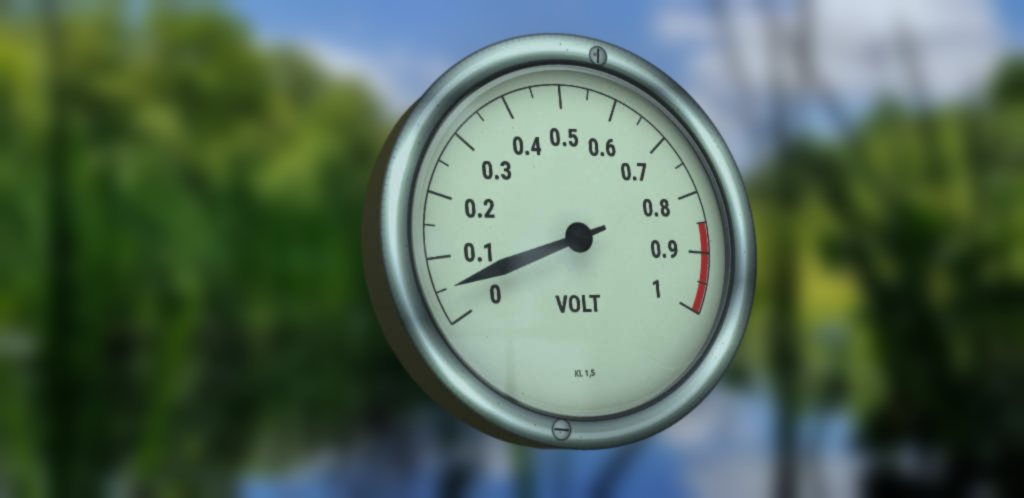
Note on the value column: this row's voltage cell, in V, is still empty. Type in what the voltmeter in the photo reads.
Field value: 0.05 V
